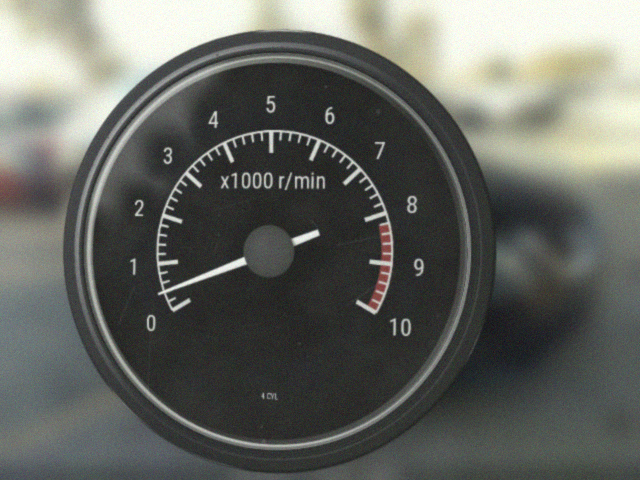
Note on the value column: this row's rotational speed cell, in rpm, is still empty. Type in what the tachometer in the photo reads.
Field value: 400 rpm
